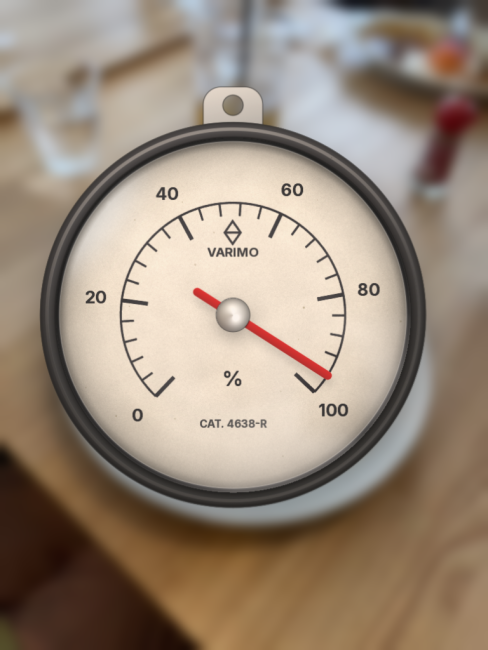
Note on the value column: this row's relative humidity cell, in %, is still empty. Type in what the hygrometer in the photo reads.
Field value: 96 %
